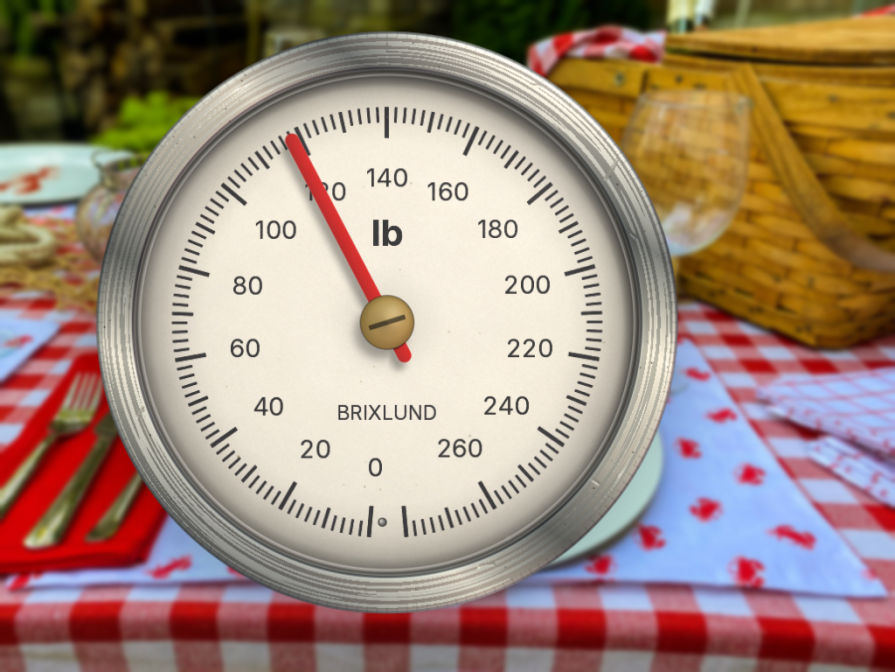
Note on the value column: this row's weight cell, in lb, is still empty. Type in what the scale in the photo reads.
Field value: 118 lb
